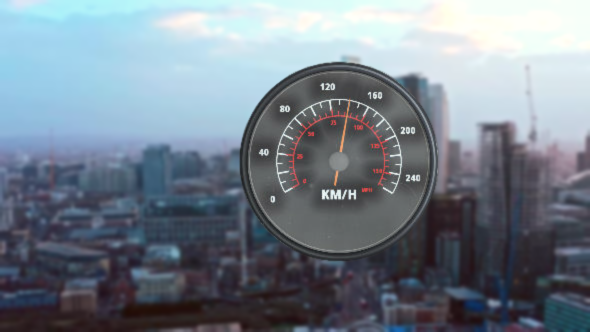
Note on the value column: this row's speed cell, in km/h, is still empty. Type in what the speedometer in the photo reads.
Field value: 140 km/h
